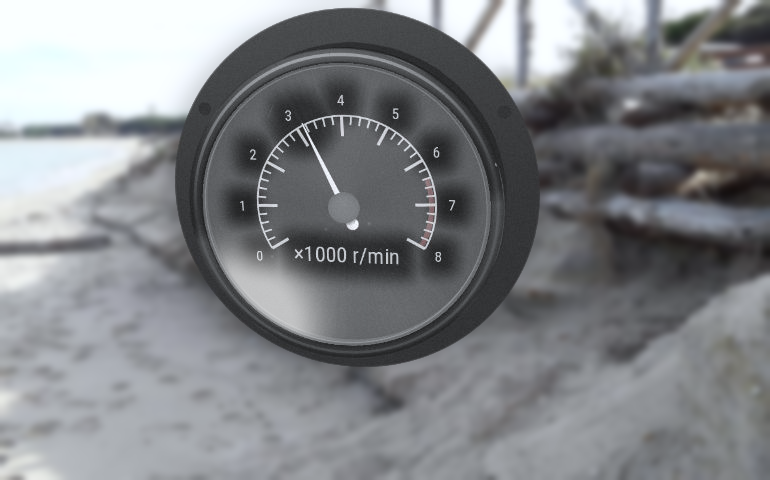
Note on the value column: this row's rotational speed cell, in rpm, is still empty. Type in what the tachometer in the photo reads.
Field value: 3200 rpm
